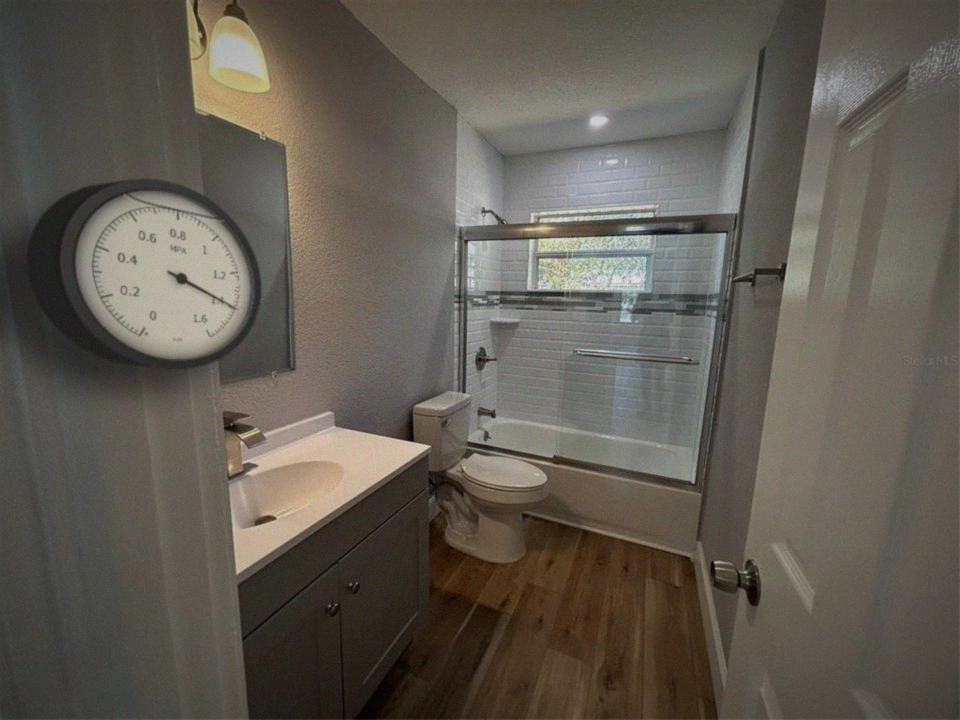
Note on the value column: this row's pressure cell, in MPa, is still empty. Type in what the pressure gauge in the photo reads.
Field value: 1.4 MPa
